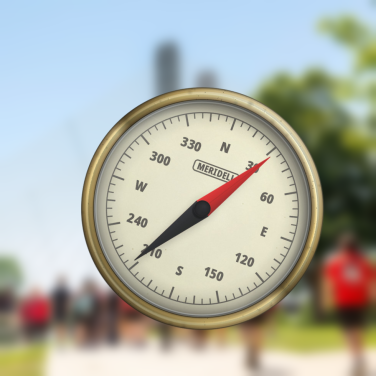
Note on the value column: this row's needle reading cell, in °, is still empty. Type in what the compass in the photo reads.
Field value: 32.5 °
